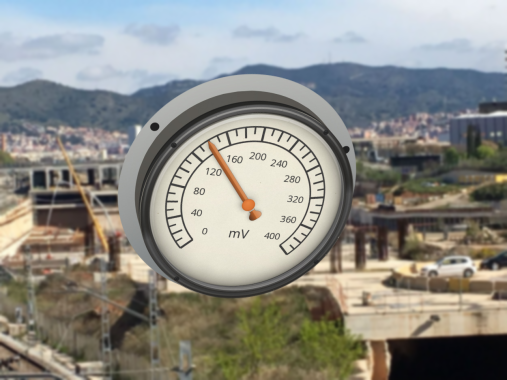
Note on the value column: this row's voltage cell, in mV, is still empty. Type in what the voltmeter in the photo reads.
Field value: 140 mV
